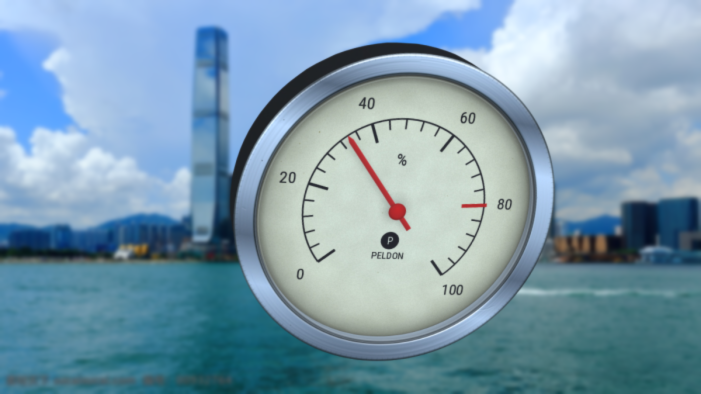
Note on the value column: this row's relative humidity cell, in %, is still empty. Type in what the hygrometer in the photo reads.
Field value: 34 %
